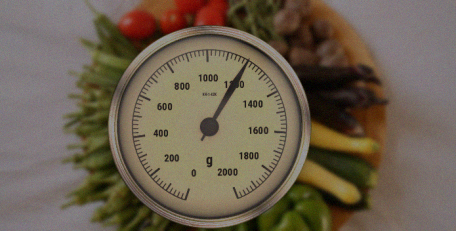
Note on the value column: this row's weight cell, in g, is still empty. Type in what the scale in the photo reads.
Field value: 1200 g
